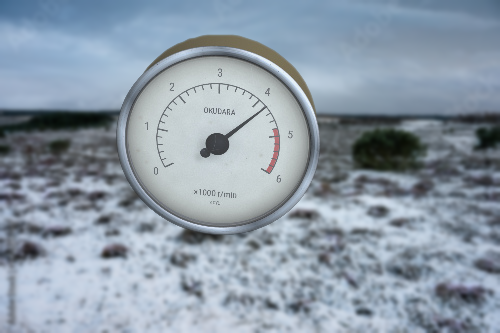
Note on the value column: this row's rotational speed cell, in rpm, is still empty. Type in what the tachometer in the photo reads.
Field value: 4200 rpm
